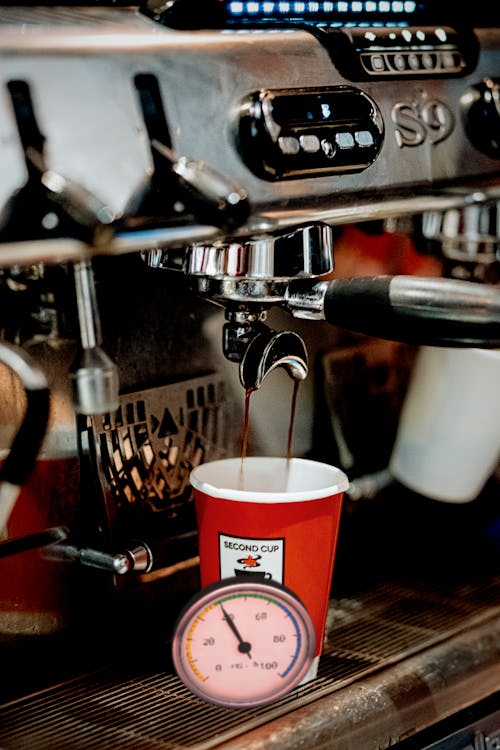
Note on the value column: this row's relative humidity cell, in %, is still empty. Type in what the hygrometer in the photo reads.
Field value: 40 %
